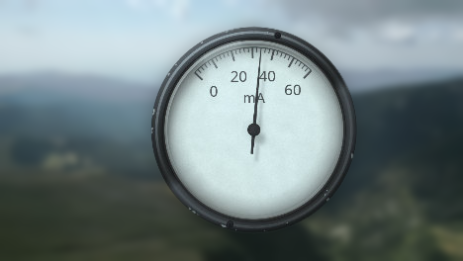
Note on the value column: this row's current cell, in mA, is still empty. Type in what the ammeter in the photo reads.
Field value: 34 mA
